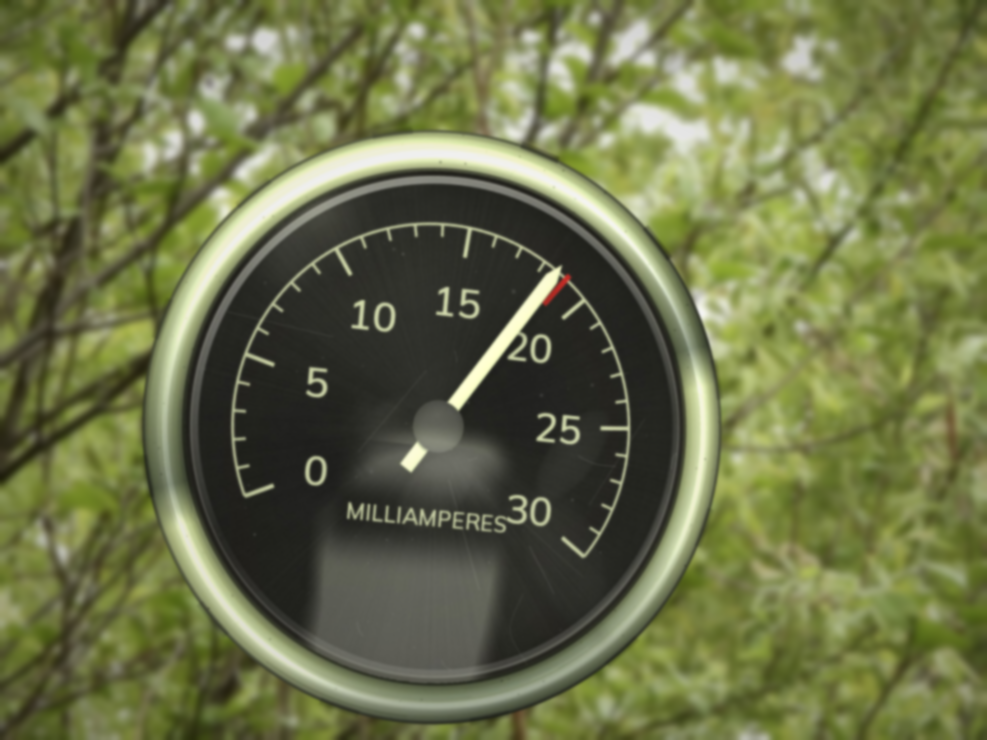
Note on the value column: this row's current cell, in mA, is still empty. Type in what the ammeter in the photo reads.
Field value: 18.5 mA
